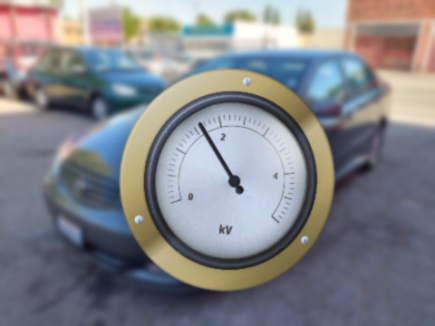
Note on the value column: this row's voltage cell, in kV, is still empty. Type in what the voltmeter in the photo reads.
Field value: 1.6 kV
